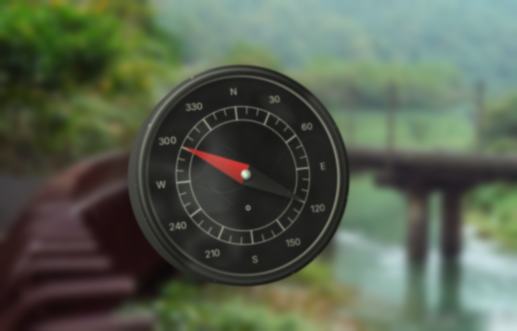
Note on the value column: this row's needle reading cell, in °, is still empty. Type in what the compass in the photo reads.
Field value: 300 °
